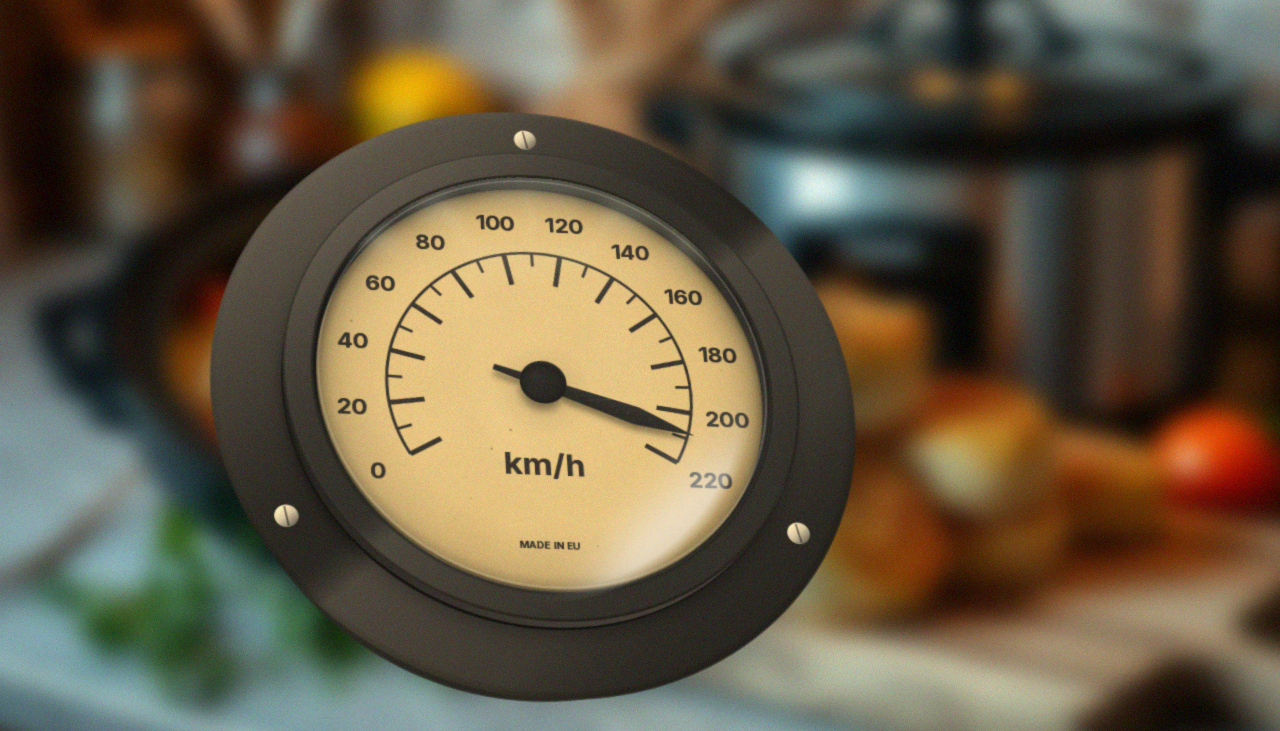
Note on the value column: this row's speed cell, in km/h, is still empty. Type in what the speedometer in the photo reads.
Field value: 210 km/h
